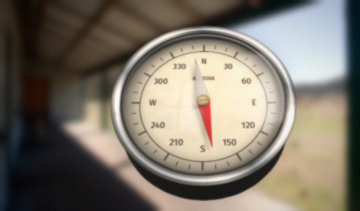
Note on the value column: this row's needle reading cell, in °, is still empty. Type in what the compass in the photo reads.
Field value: 170 °
